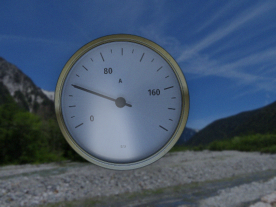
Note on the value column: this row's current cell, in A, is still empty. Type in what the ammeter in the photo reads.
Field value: 40 A
